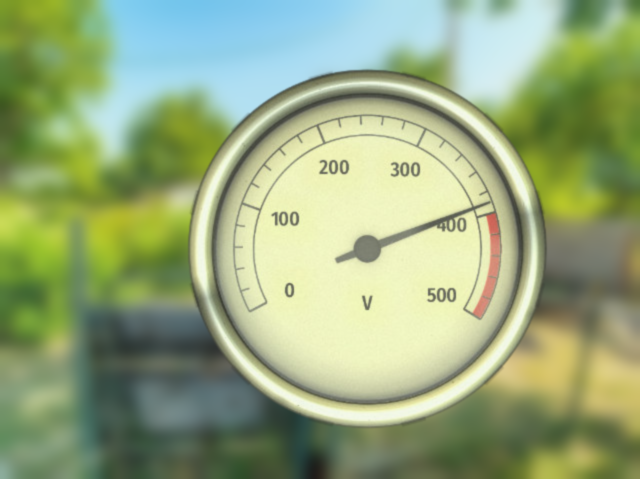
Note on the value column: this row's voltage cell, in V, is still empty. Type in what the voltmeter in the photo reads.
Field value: 390 V
